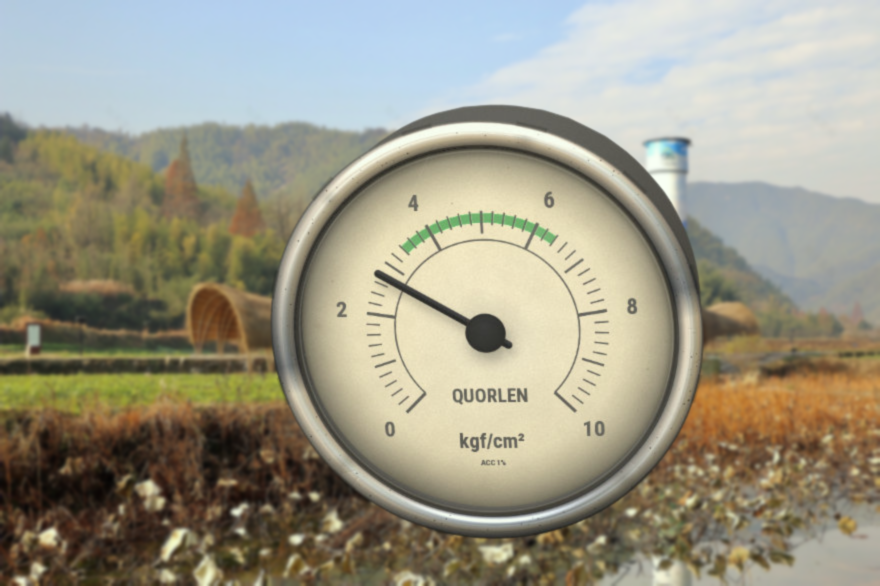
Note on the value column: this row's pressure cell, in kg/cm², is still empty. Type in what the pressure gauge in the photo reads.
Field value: 2.8 kg/cm²
